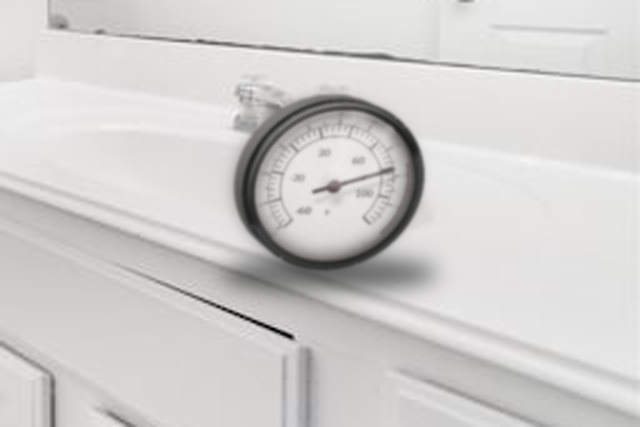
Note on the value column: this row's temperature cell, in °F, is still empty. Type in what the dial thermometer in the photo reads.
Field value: 80 °F
